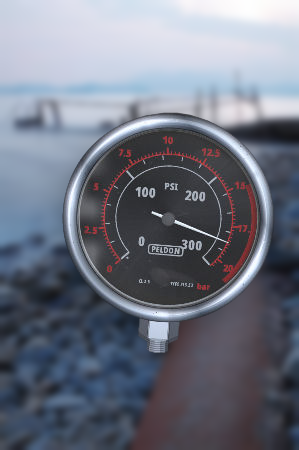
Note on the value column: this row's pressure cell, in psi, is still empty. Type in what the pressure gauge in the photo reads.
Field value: 270 psi
